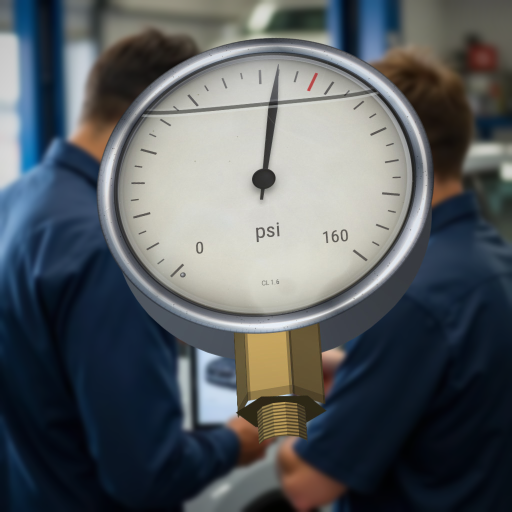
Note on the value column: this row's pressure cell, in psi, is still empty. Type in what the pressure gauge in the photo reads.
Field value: 85 psi
